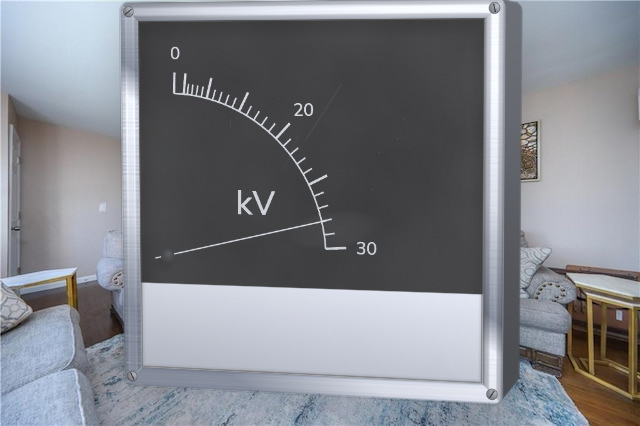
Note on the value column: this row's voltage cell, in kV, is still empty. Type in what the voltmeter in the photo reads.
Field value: 28 kV
